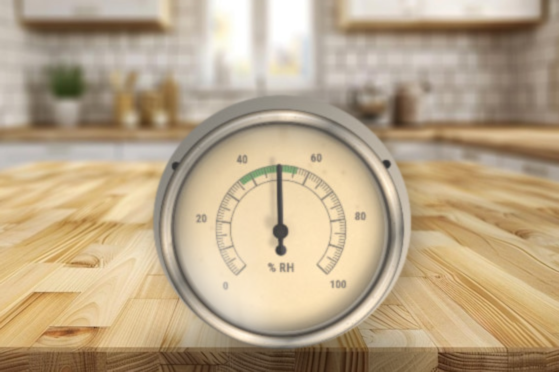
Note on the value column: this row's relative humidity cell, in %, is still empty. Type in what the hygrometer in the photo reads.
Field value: 50 %
